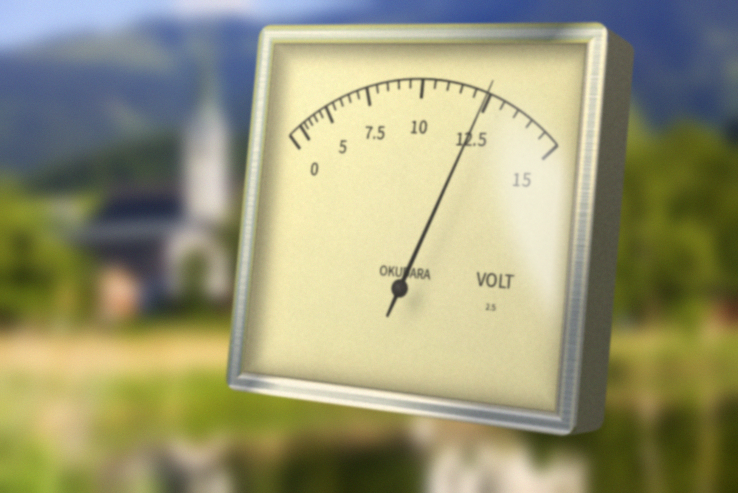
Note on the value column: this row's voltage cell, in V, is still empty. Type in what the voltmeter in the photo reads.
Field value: 12.5 V
